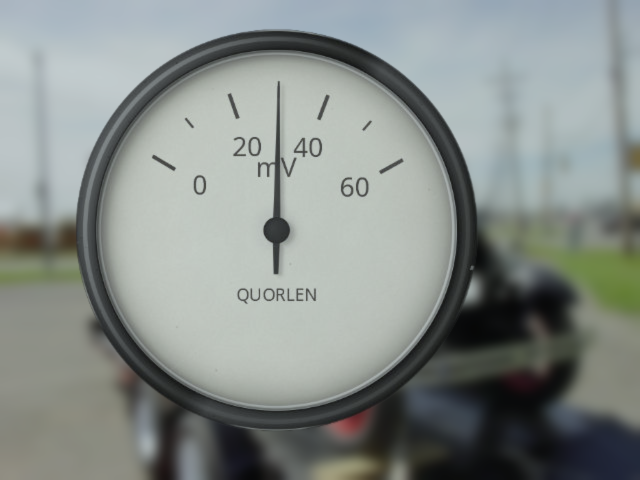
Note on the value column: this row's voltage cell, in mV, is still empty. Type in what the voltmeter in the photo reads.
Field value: 30 mV
